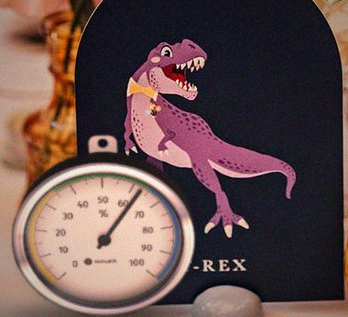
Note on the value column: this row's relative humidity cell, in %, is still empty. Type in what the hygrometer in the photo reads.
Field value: 62.5 %
